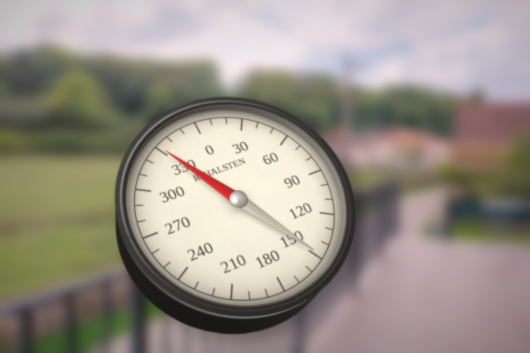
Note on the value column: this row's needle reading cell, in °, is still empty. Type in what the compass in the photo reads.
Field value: 330 °
